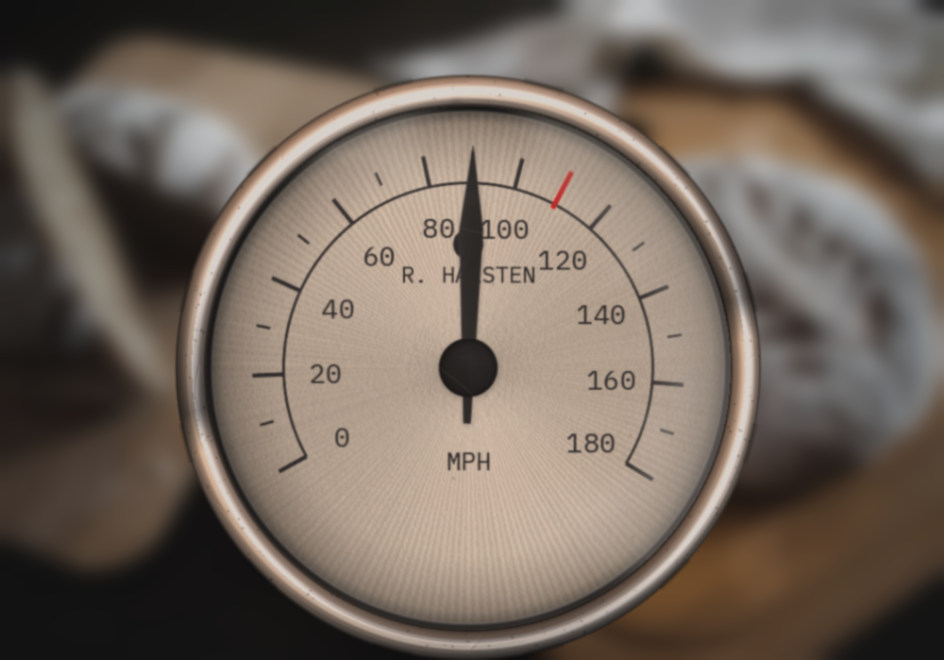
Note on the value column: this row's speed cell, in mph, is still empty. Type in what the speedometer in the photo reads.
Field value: 90 mph
